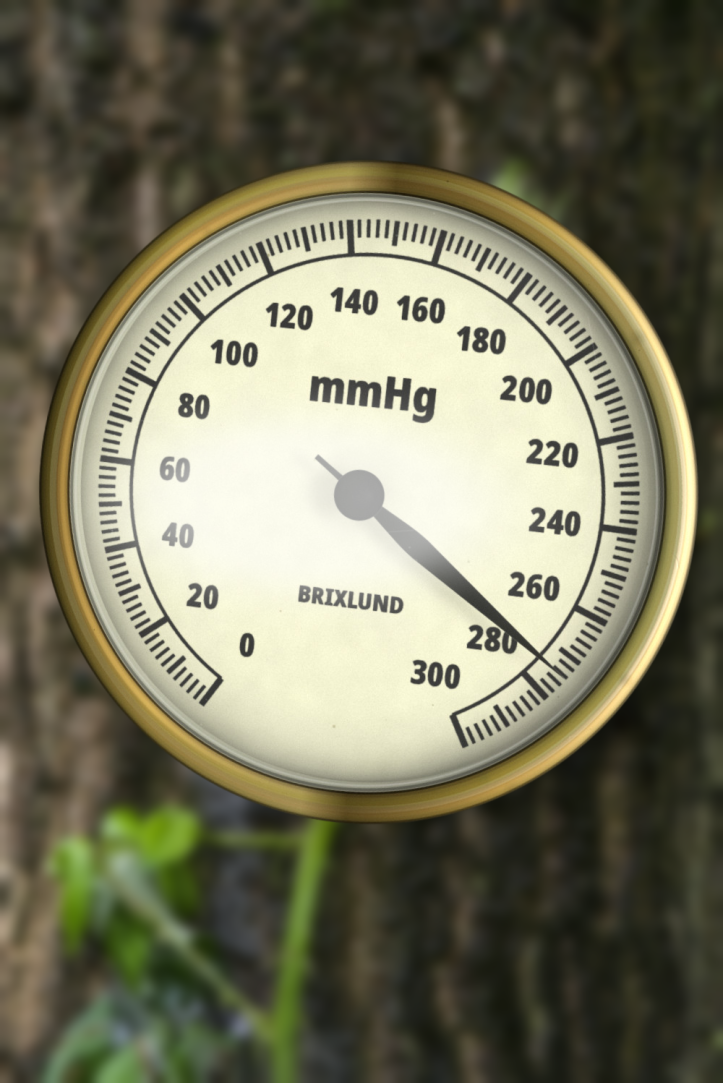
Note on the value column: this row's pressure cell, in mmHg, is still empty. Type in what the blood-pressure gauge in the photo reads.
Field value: 274 mmHg
